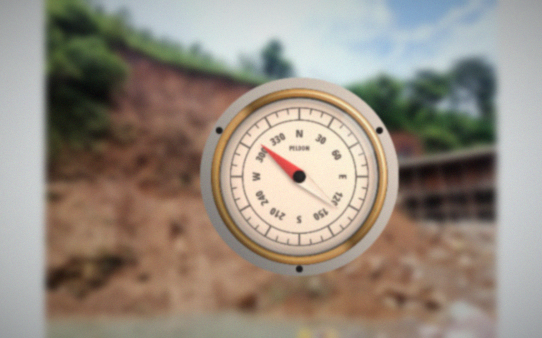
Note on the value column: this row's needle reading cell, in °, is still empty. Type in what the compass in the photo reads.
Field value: 310 °
